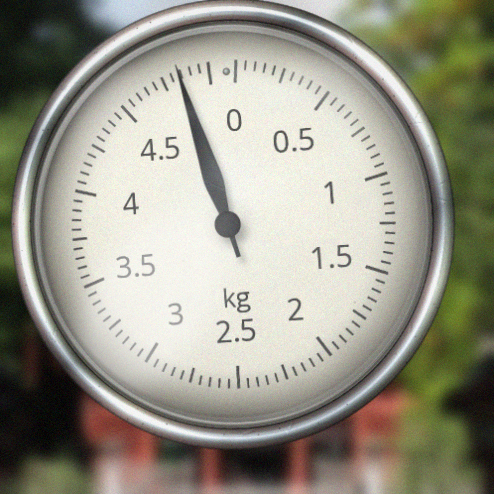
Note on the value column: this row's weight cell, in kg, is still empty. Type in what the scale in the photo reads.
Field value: 4.85 kg
